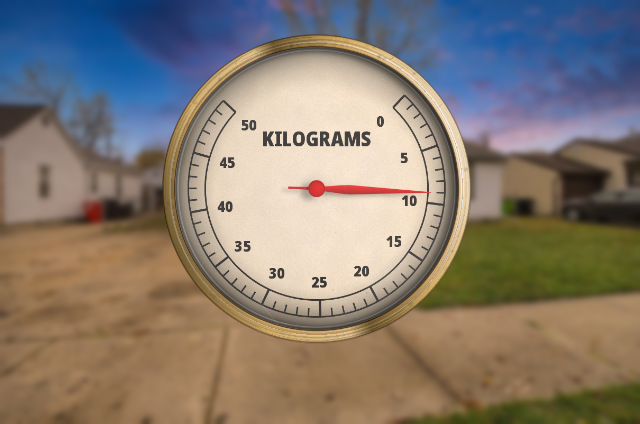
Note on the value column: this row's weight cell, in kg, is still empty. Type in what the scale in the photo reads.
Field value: 9 kg
